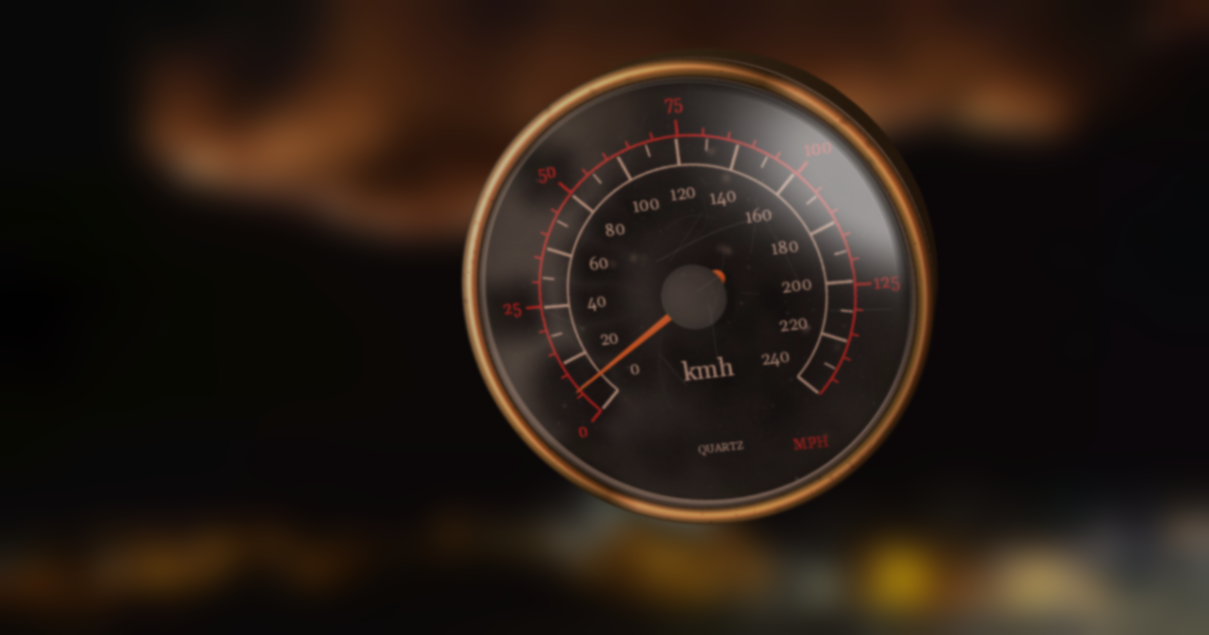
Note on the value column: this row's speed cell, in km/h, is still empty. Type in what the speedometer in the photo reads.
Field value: 10 km/h
